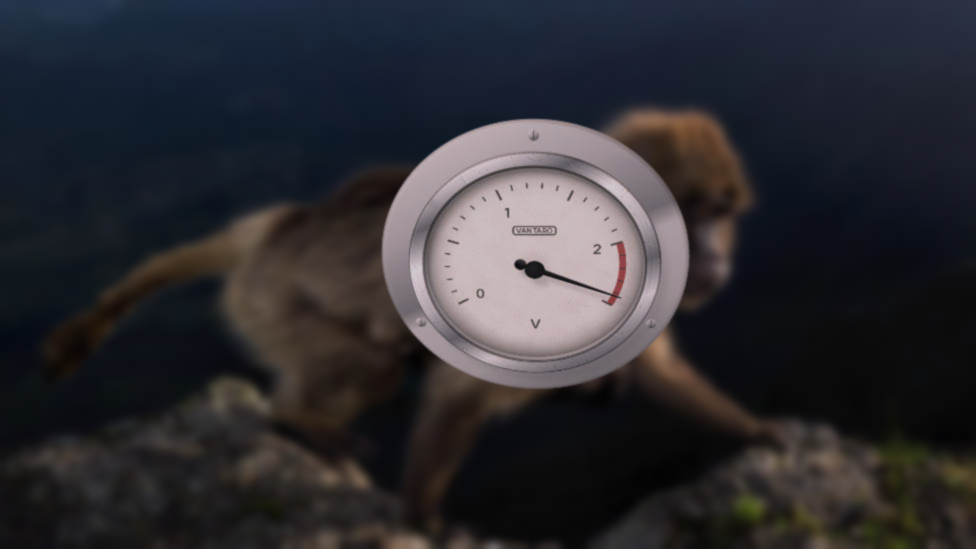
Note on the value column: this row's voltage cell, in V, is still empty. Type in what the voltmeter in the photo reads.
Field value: 2.4 V
